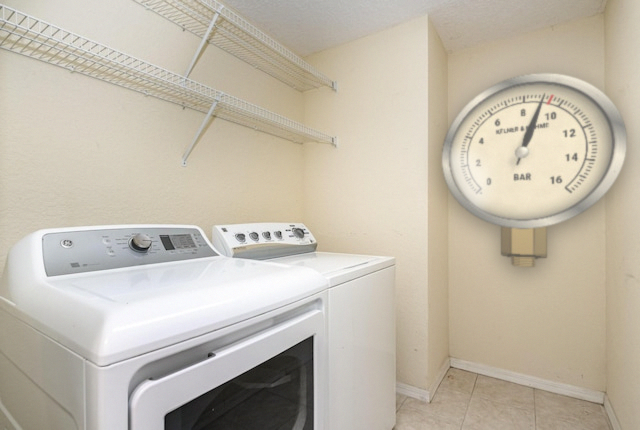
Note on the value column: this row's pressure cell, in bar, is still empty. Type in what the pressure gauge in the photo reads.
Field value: 9 bar
